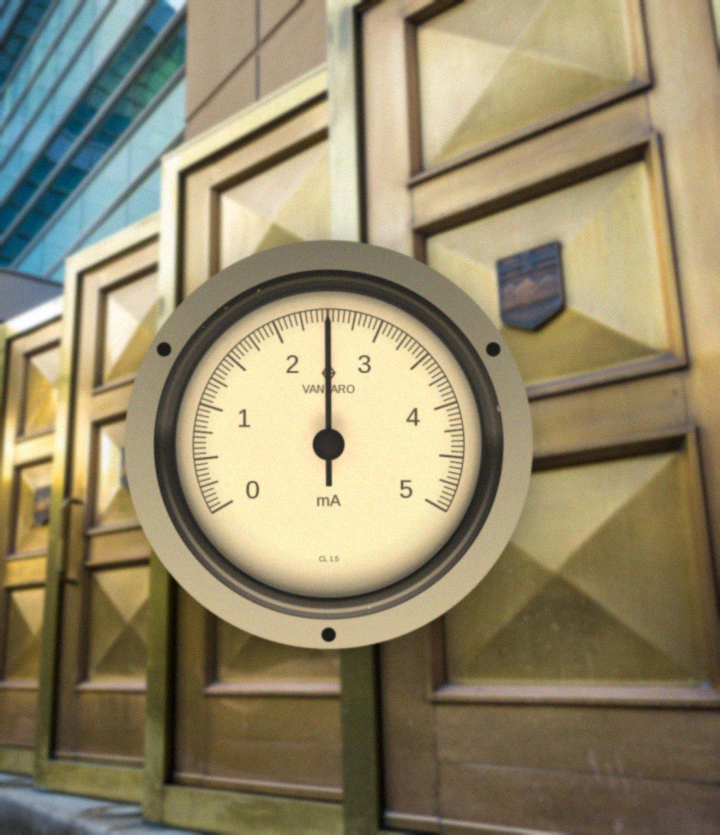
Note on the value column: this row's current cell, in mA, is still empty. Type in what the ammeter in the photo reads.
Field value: 2.5 mA
